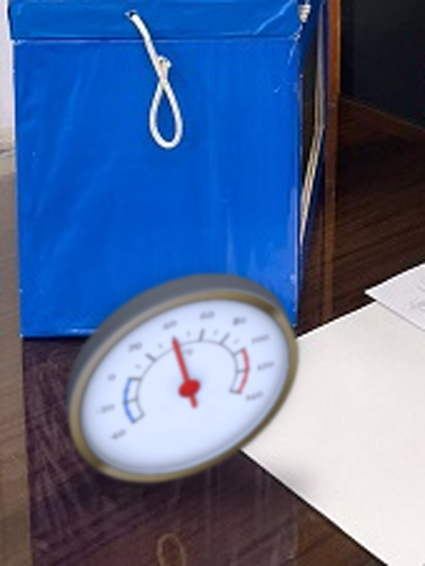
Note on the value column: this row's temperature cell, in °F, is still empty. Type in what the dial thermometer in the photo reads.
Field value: 40 °F
